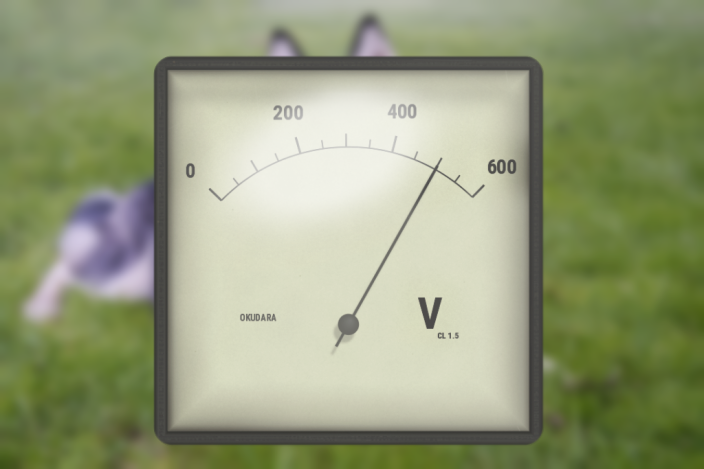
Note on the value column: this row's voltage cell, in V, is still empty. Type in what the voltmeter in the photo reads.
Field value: 500 V
